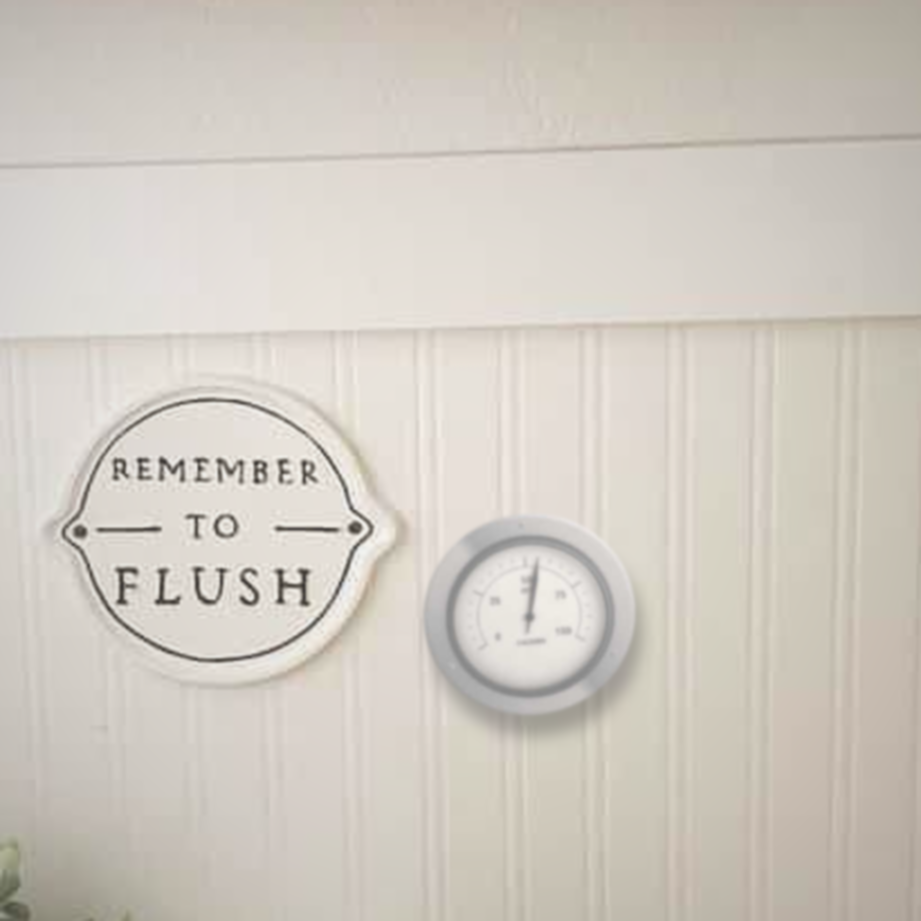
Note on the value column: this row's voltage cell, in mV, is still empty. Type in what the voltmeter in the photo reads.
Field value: 55 mV
